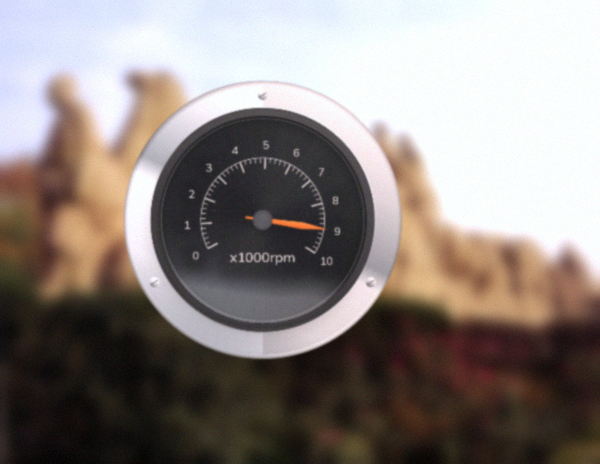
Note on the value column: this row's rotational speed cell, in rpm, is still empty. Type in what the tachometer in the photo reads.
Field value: 9000 rpm
